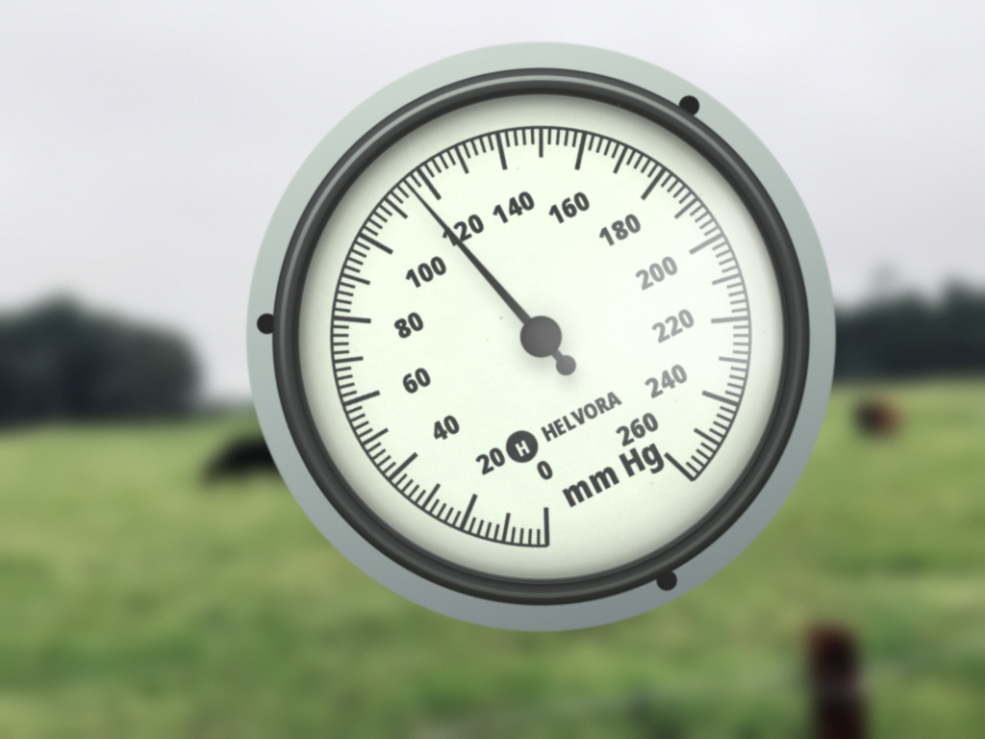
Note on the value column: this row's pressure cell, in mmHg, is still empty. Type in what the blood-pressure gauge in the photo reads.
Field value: 116 mmHg
